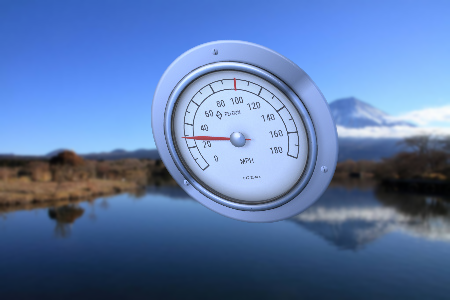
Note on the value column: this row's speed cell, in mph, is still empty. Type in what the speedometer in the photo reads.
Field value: 30 mph
